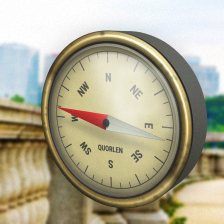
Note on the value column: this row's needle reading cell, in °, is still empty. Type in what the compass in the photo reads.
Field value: 280 °
